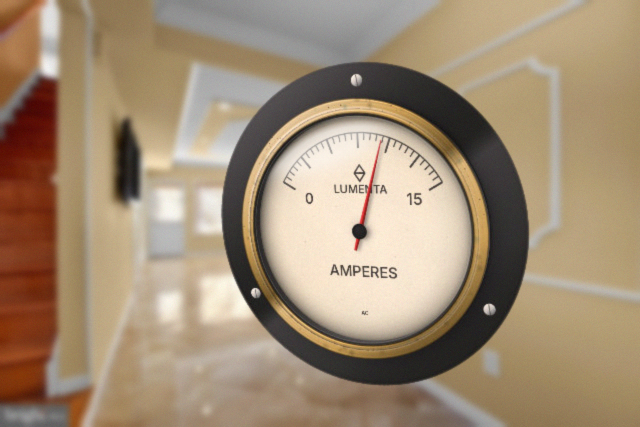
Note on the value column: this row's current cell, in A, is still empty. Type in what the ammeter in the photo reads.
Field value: 9.5 A
